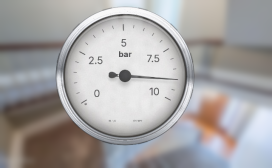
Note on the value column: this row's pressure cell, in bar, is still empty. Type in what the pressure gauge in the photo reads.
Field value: 9 bar
